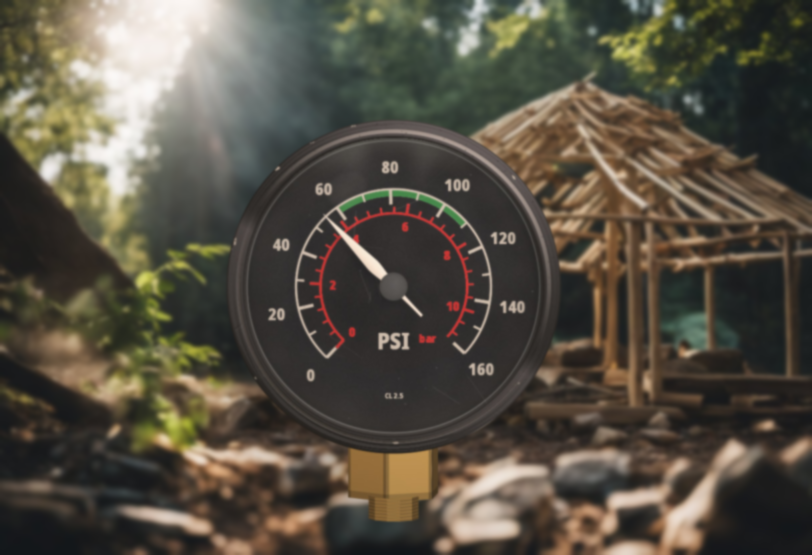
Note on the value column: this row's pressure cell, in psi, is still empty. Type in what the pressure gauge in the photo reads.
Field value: 55 psi
